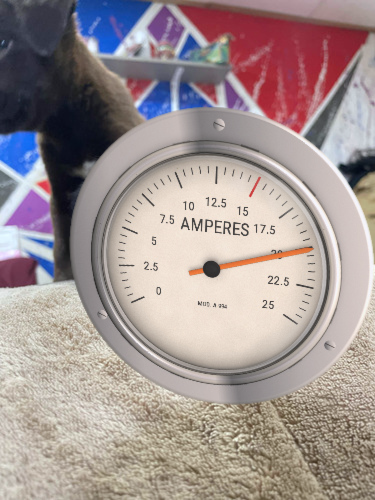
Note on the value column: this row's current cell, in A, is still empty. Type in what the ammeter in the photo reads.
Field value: 20 A
